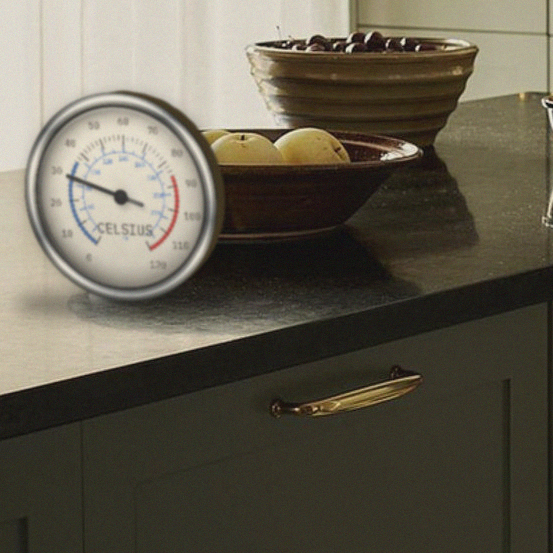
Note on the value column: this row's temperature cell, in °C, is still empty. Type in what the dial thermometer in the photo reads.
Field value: 30 °C
